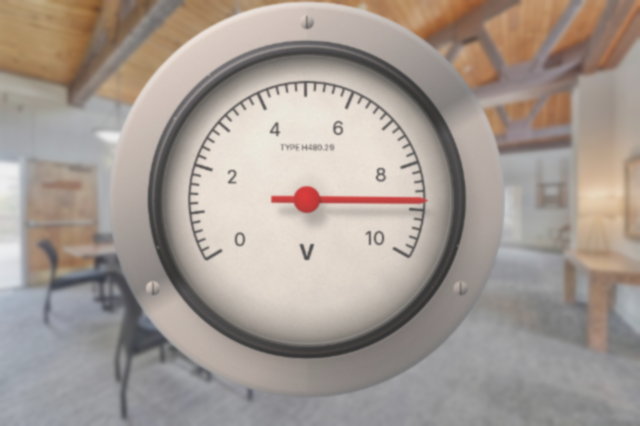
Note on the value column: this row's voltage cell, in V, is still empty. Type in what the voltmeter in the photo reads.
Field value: 8.8 V
